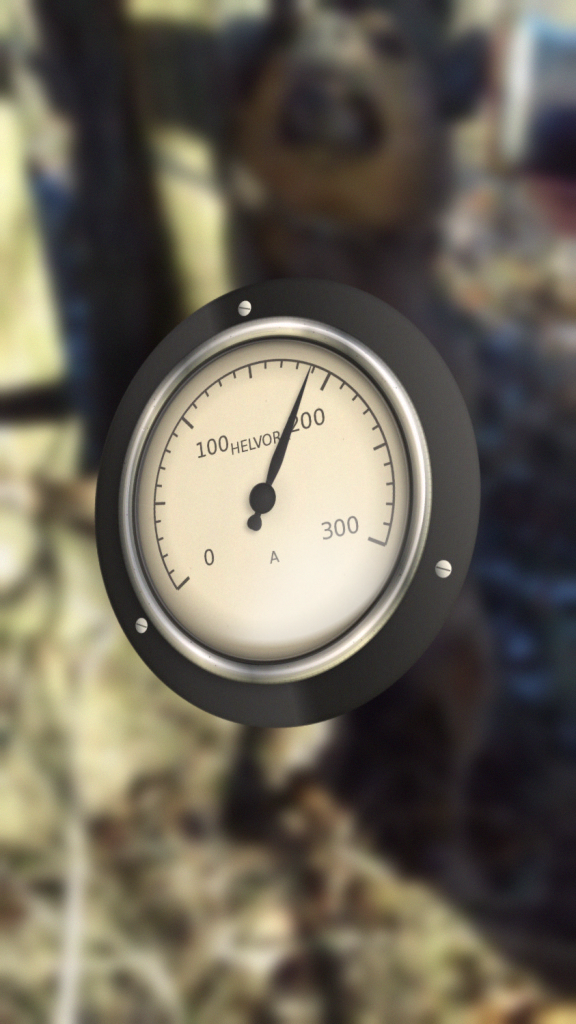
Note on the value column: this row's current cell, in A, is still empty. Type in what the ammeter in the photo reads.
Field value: 190 A
